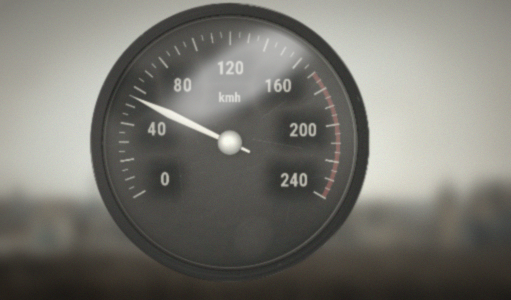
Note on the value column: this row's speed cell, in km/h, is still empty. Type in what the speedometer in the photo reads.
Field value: 55 km/h
